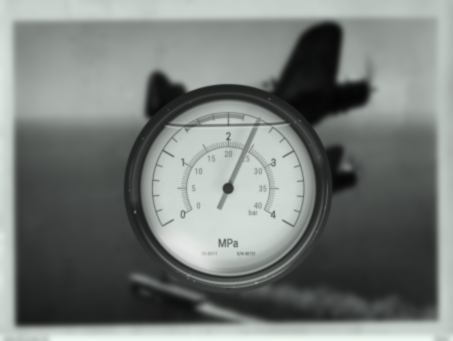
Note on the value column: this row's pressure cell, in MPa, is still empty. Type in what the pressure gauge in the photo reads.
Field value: 2.4 MPa
